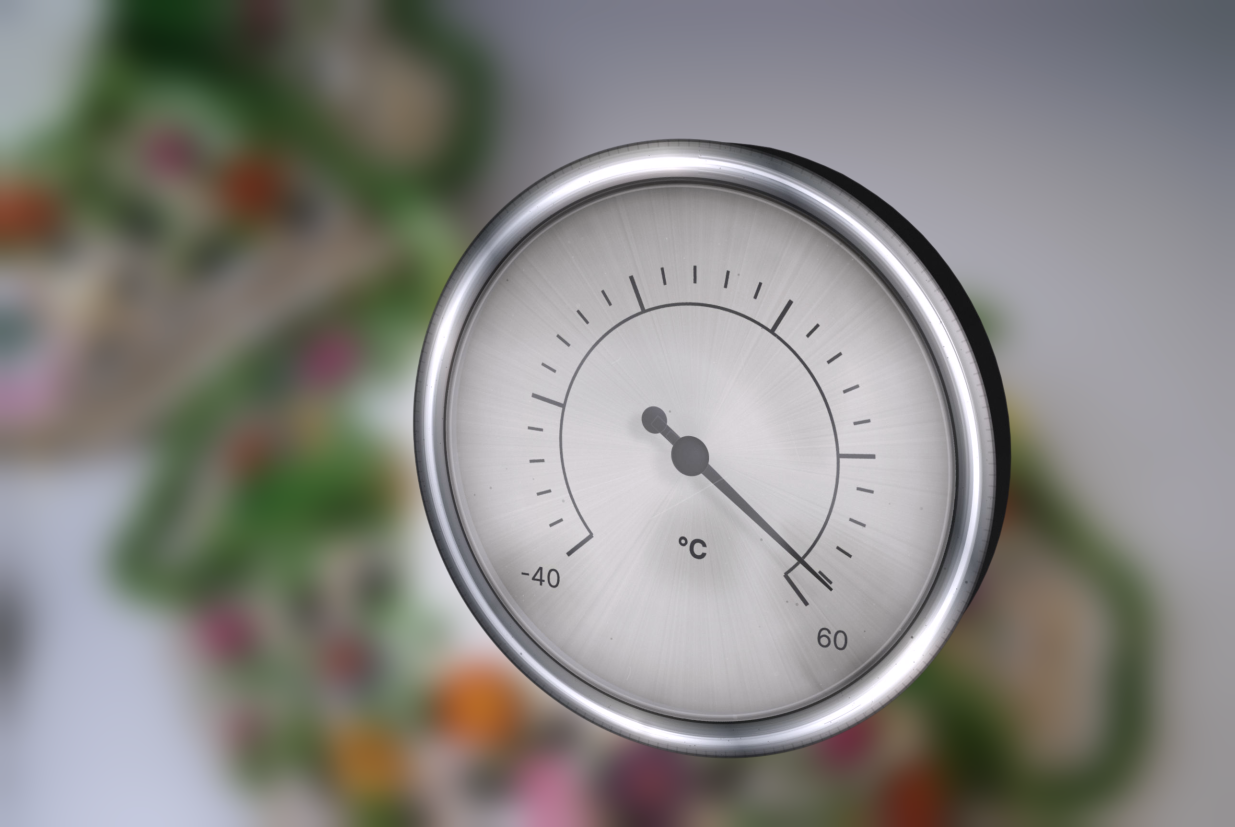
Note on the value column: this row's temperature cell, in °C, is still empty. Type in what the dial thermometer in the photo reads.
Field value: 56 °C
